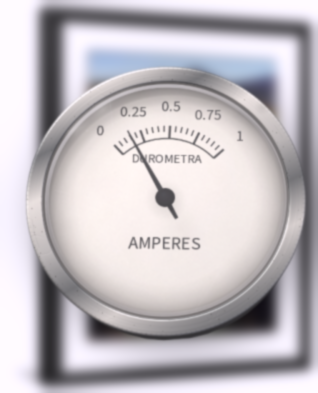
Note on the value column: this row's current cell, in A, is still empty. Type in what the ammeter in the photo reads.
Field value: 0.15 A
